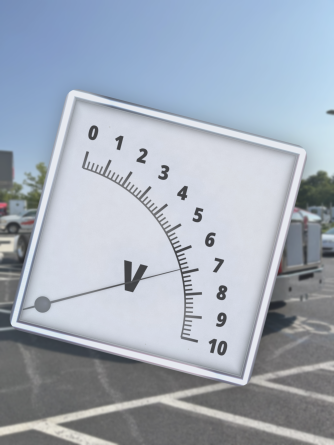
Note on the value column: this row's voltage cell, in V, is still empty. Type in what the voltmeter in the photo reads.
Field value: 6.8 V
